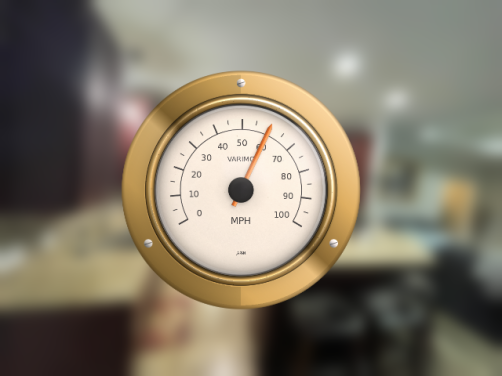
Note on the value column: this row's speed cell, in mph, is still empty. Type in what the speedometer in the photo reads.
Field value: 60 mph
